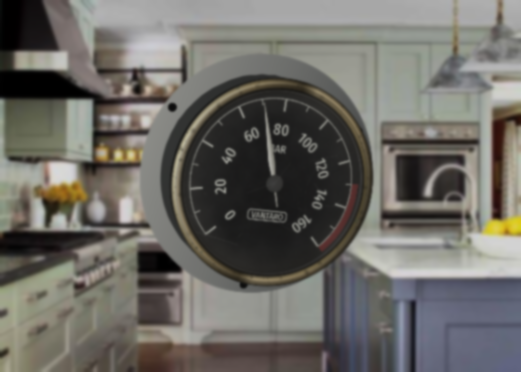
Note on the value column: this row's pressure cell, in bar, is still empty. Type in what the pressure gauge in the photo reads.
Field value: 70 bar
